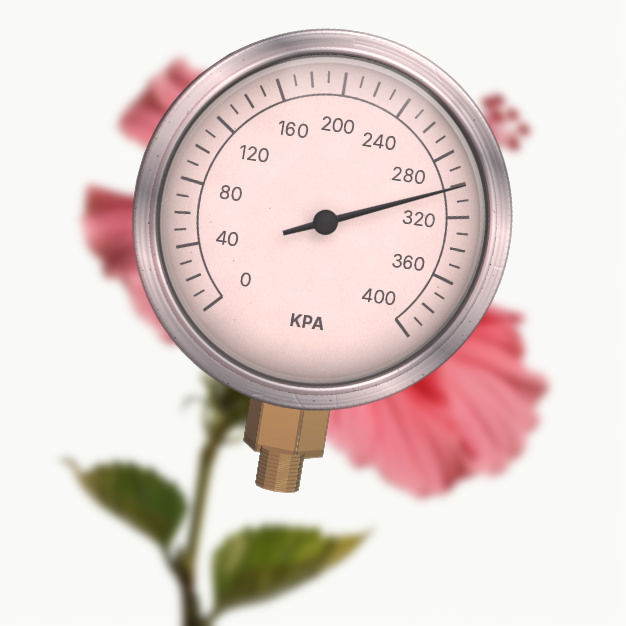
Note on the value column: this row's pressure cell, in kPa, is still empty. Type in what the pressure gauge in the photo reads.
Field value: 300 kPa
